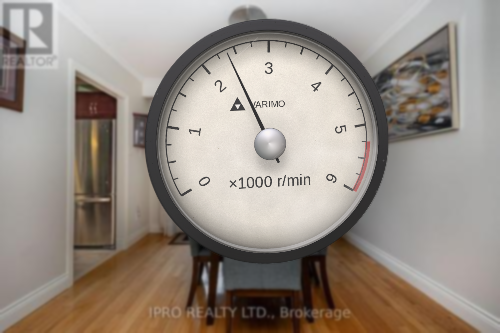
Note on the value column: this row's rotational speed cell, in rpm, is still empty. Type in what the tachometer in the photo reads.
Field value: 2375 rpm
